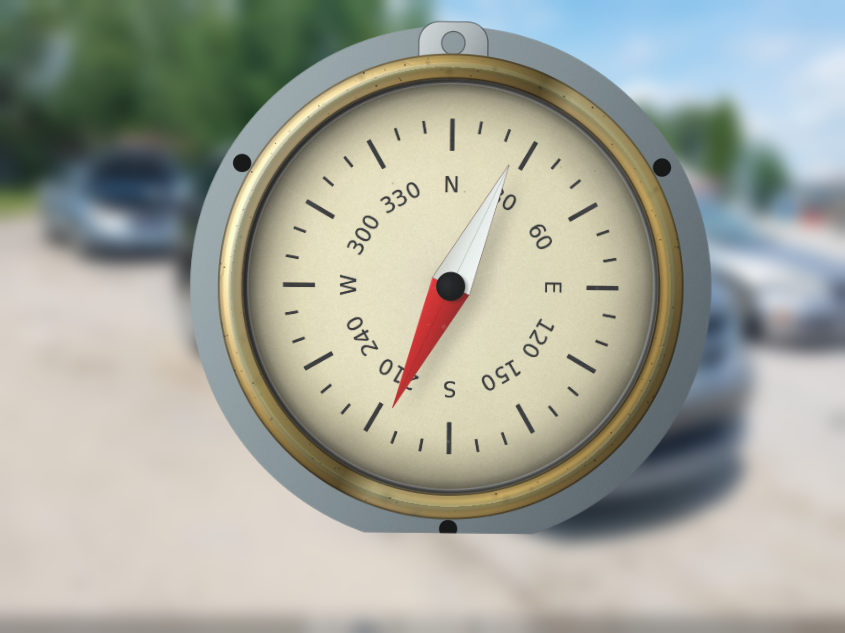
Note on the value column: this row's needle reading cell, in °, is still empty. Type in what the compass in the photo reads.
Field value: 205 °
